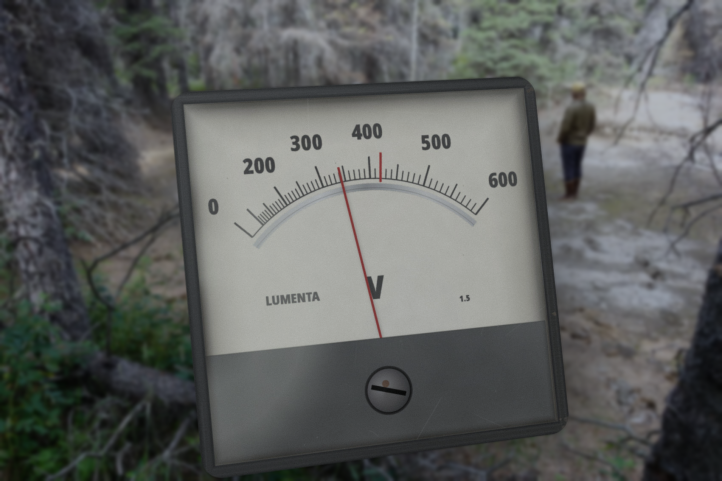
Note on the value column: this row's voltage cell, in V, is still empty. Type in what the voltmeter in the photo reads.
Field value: 340 V
